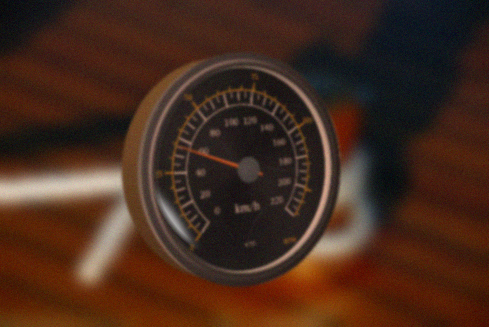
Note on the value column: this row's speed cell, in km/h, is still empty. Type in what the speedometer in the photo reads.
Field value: 55 km/h
